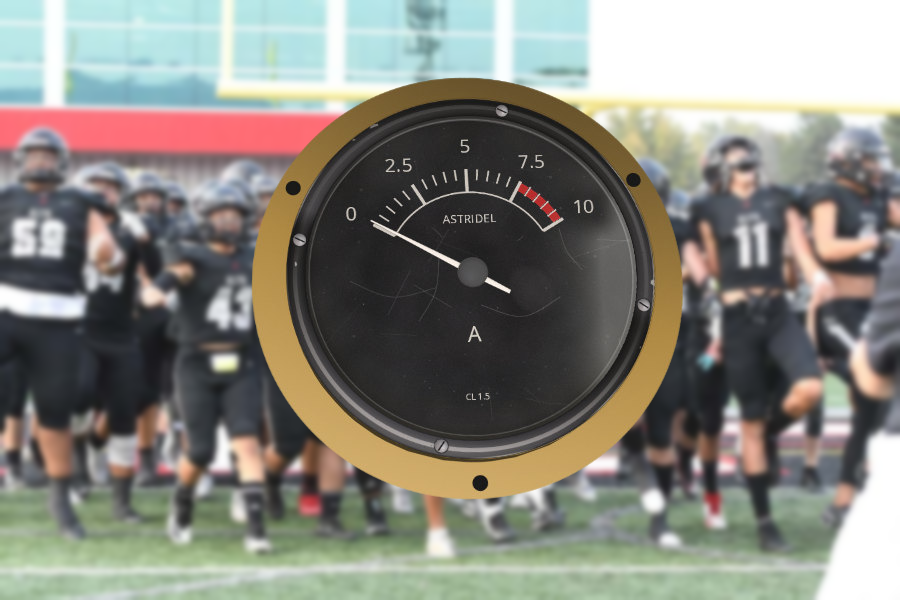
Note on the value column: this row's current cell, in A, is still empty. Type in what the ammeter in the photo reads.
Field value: 0 A
